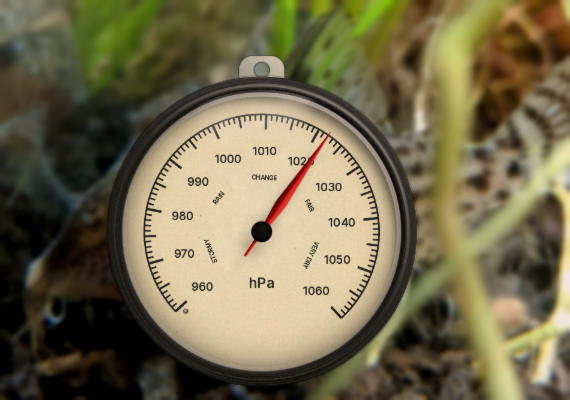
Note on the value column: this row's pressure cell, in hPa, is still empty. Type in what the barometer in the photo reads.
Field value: 1022 hPa
